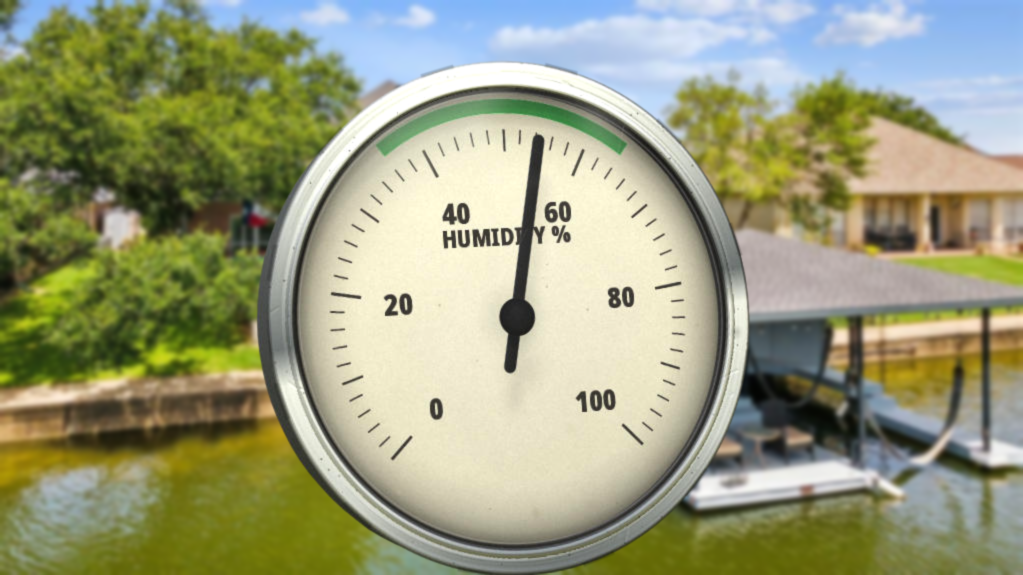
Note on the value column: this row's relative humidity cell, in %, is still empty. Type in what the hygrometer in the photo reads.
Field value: 54 %
